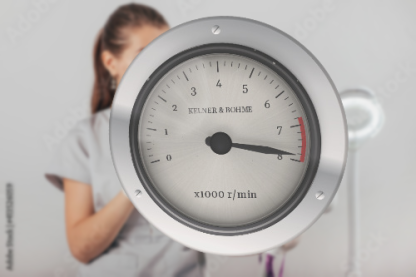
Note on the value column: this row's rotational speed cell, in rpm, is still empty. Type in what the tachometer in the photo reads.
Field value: 7800 rpm
